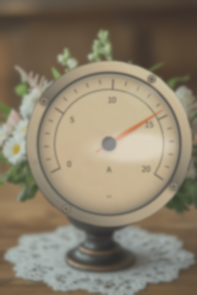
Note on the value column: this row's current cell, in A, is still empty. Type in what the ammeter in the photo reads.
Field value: 14.5 A
